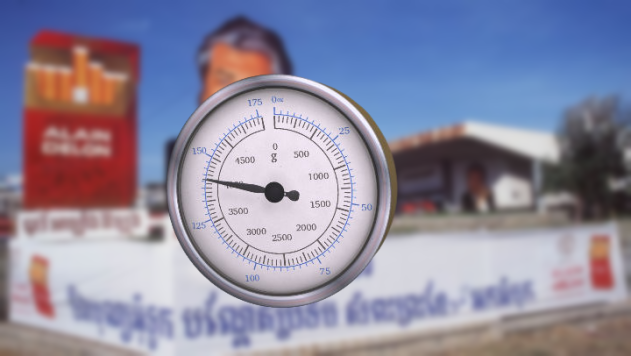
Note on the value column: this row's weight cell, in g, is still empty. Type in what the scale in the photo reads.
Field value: 4000 g
